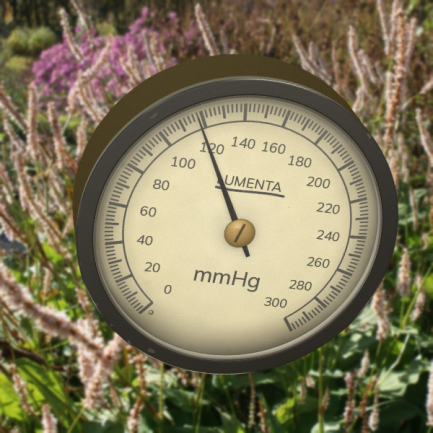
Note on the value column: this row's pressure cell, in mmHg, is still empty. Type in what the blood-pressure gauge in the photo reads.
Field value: 118 mmHg
